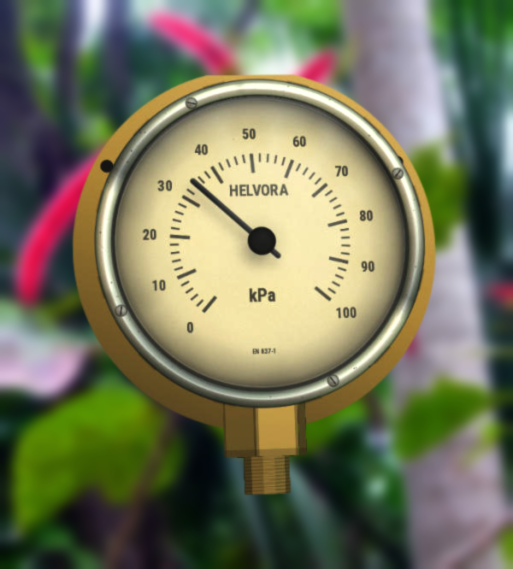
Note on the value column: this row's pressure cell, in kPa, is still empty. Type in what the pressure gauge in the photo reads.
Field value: 34 kPa
